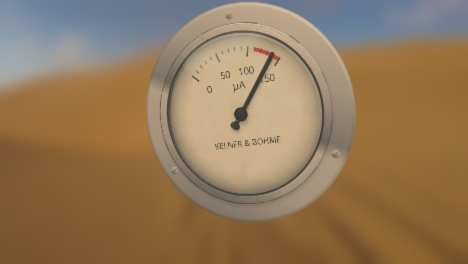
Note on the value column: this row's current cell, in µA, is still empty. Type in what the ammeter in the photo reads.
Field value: 140 µA
